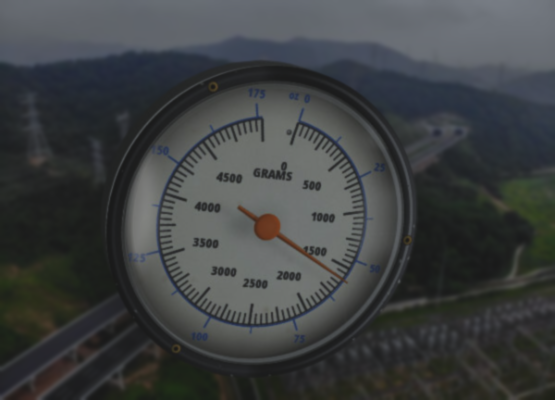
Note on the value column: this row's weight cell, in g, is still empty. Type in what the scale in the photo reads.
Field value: 1600 g
